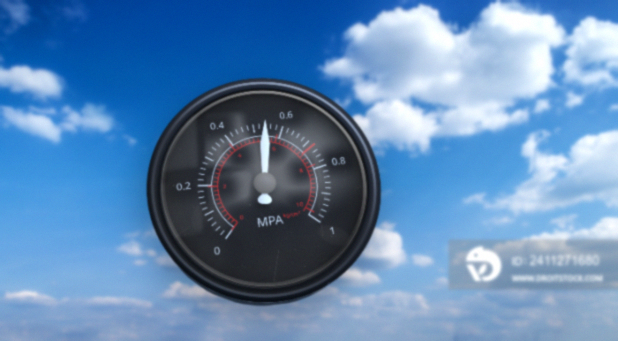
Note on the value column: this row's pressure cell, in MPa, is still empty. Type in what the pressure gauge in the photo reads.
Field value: 0.54 MPa
